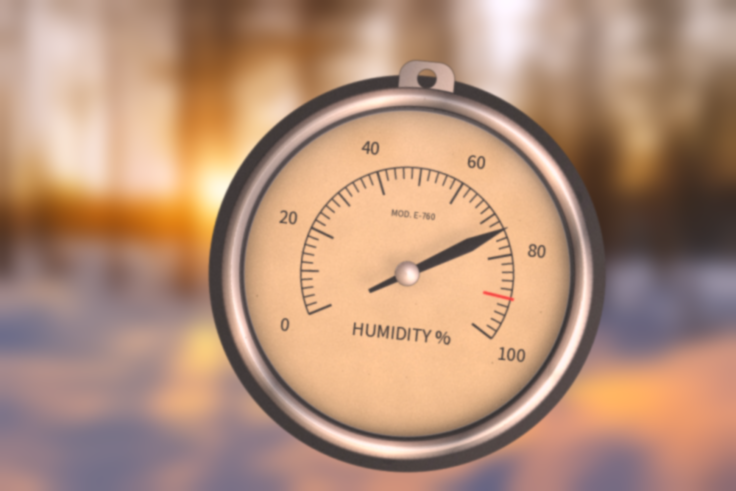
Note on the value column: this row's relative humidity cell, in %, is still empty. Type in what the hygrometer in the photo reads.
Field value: 74 %
